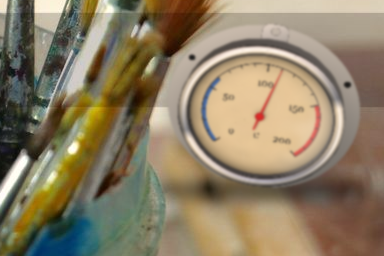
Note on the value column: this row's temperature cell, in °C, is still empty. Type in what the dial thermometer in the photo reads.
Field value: 110 °C
